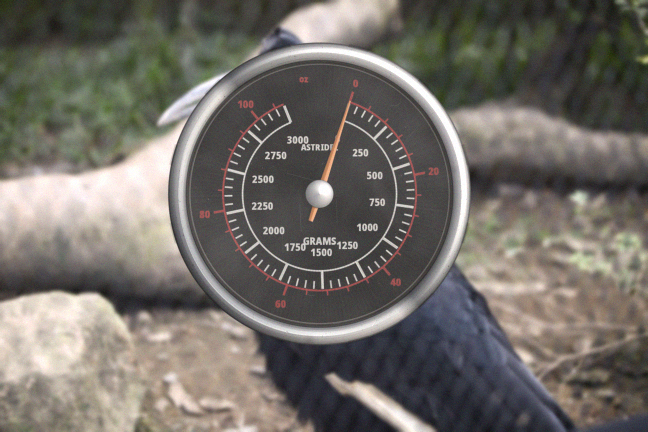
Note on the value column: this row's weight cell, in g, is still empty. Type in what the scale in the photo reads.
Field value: 0 g
